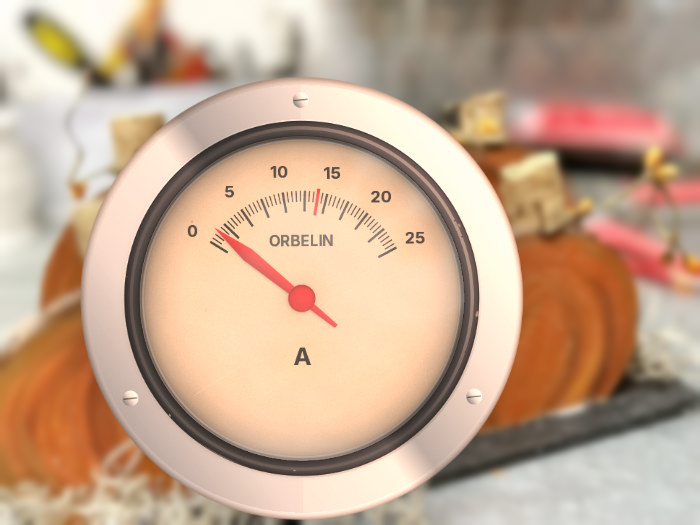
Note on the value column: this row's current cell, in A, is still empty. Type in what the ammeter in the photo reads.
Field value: 1.5 A
